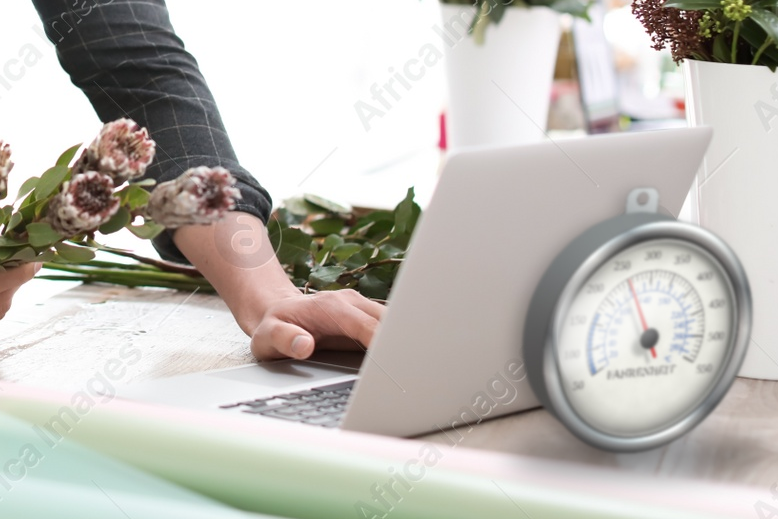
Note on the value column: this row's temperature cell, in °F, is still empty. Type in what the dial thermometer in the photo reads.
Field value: 250 °F
